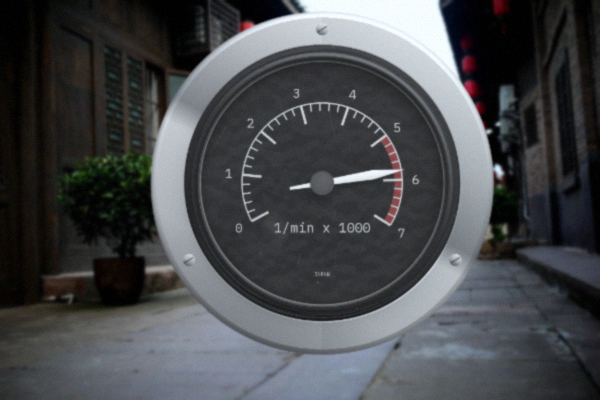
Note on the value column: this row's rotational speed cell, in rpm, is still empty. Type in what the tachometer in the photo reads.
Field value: 5800 rpm
